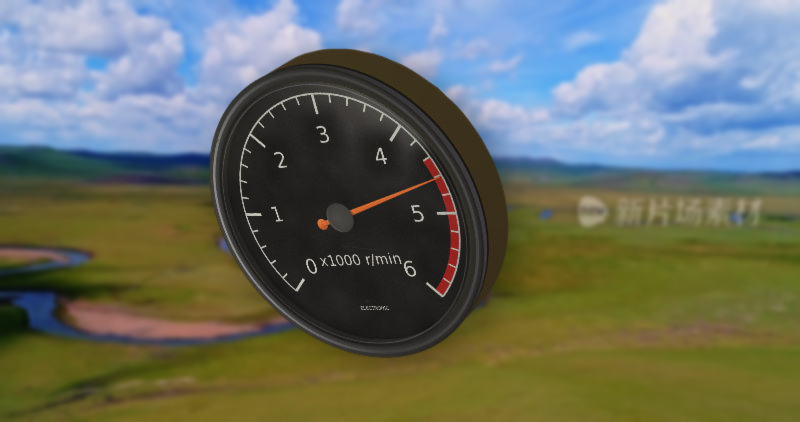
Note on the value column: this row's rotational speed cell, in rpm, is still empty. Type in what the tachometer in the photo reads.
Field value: 4600 rpm
